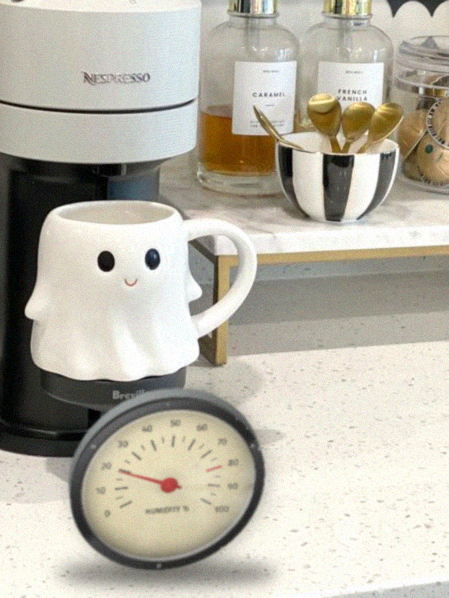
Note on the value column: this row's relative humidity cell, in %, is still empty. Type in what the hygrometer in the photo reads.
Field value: 20 %
